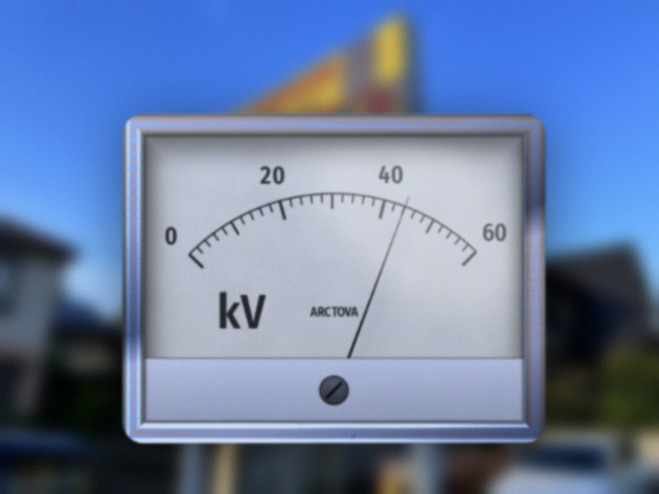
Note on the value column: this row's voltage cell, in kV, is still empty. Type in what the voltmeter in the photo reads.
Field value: 44 kV
